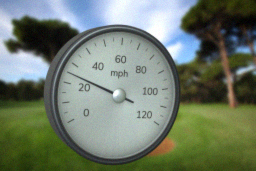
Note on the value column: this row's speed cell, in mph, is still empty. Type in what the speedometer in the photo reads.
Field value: 25 mph
